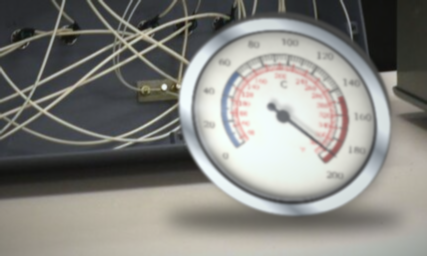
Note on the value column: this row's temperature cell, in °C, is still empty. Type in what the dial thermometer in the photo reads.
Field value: 190 °C
